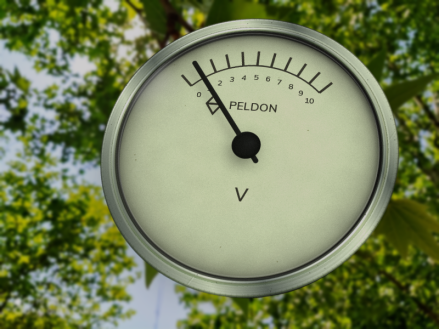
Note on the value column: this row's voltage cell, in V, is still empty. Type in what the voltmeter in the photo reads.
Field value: 1 V
